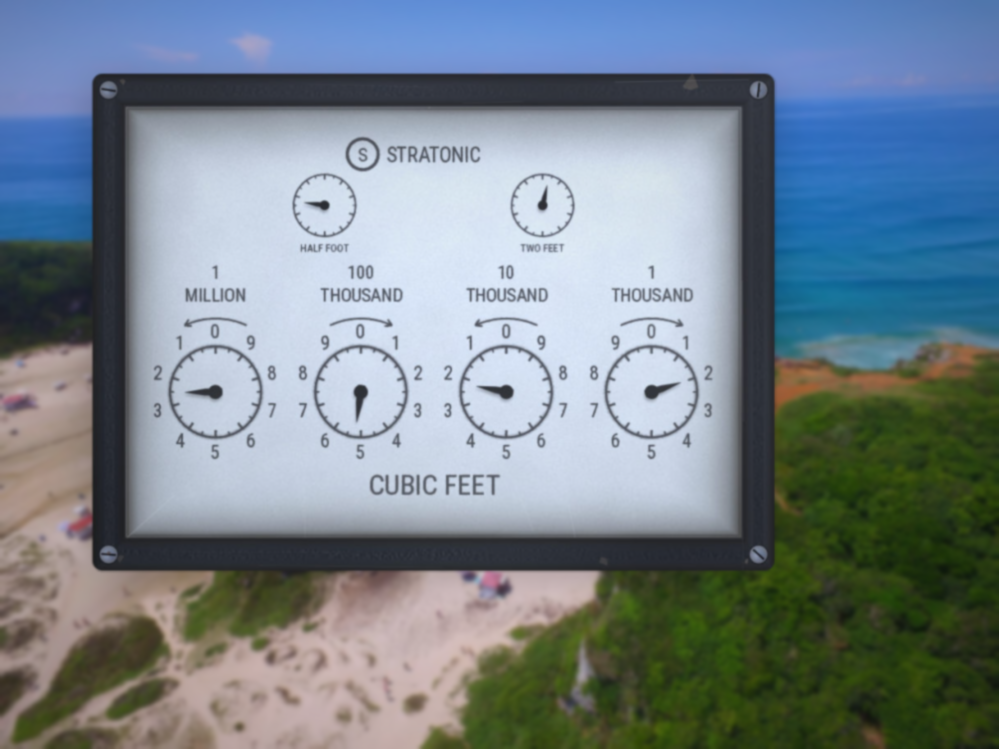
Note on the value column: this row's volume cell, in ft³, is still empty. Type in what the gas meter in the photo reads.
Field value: 252200 ft³
